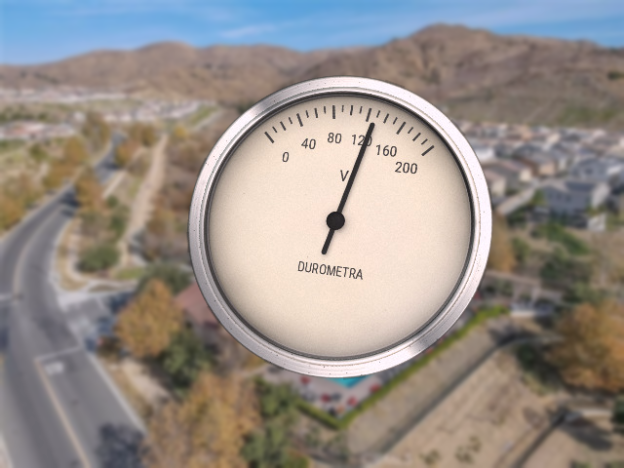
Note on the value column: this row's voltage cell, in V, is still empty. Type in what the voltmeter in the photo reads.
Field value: 130 V
